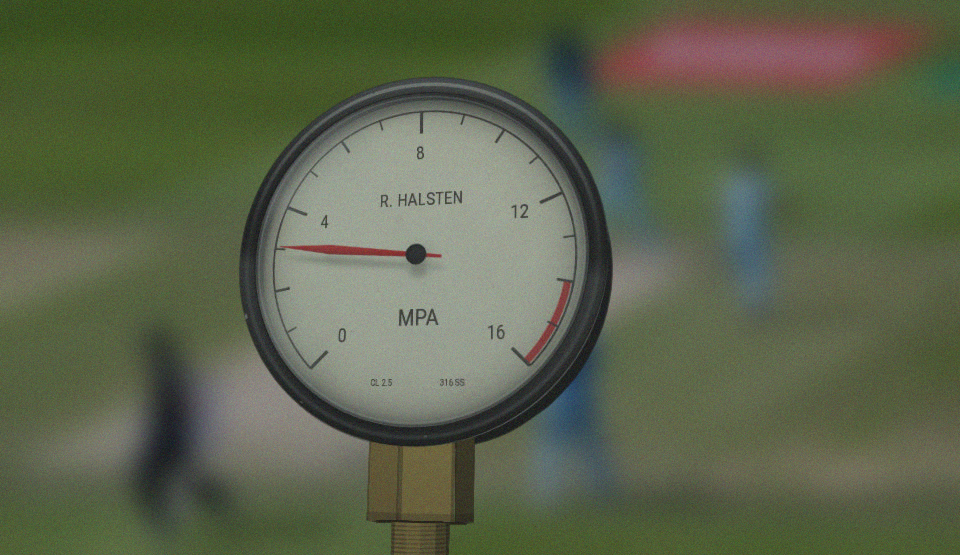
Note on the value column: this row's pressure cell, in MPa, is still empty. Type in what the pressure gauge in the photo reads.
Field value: 3 MPa
